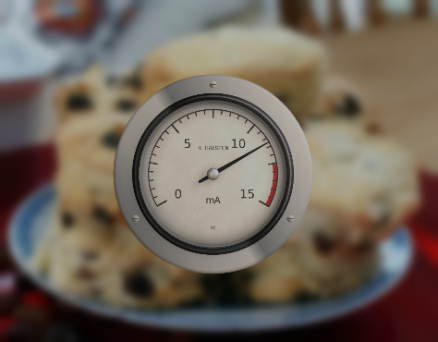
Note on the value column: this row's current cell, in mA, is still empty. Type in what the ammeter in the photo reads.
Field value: 11.25 mA
